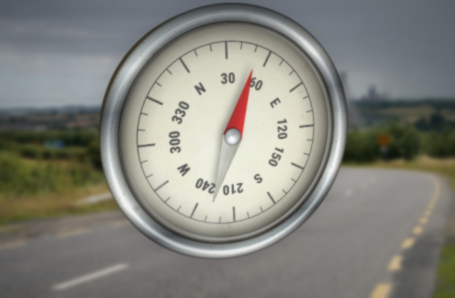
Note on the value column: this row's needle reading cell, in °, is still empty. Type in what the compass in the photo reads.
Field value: 50 °
